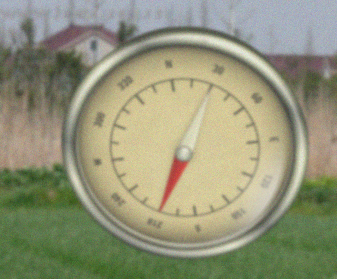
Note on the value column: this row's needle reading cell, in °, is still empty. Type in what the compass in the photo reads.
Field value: 210 °
